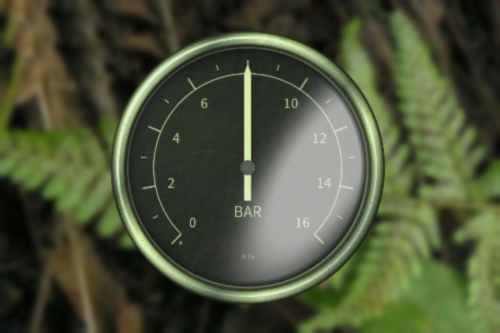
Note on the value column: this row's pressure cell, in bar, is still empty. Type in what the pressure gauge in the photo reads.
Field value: 8 bar
